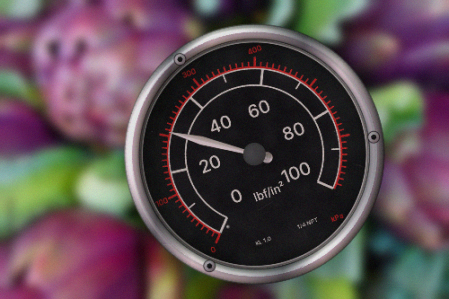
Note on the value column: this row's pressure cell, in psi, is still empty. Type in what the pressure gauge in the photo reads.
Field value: 30 psi
